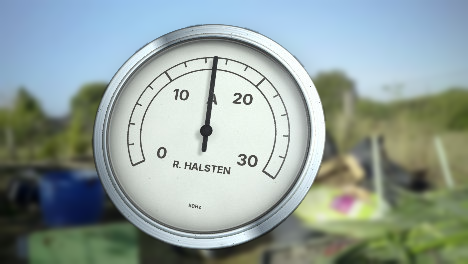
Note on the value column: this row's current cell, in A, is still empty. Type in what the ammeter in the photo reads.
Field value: 15 A
